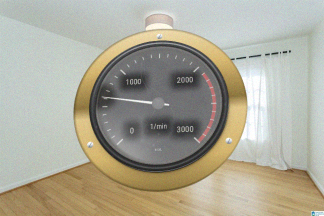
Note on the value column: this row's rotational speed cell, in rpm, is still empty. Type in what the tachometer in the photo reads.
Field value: 600 rpm
